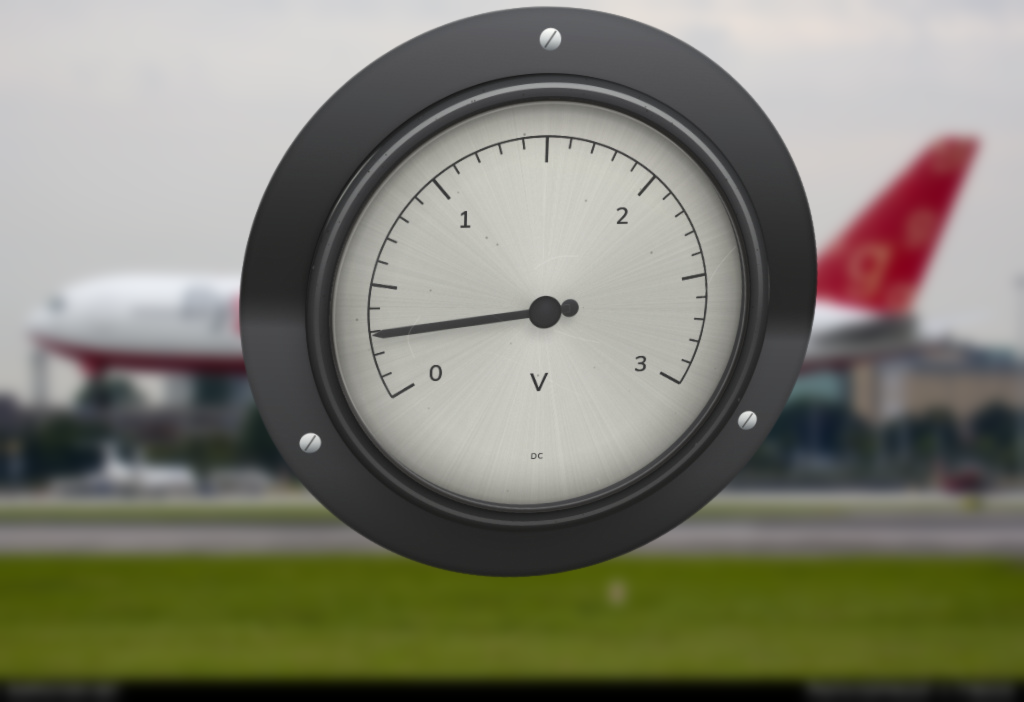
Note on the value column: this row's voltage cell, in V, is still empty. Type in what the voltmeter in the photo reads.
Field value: 0.3 V
